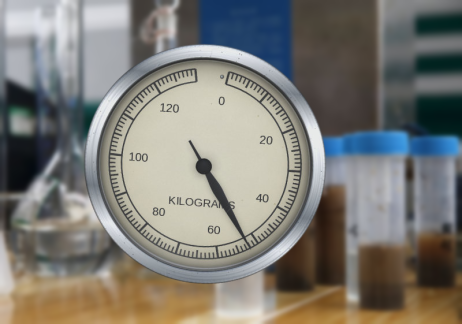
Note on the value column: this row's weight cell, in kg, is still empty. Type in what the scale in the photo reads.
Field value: 52 kg
